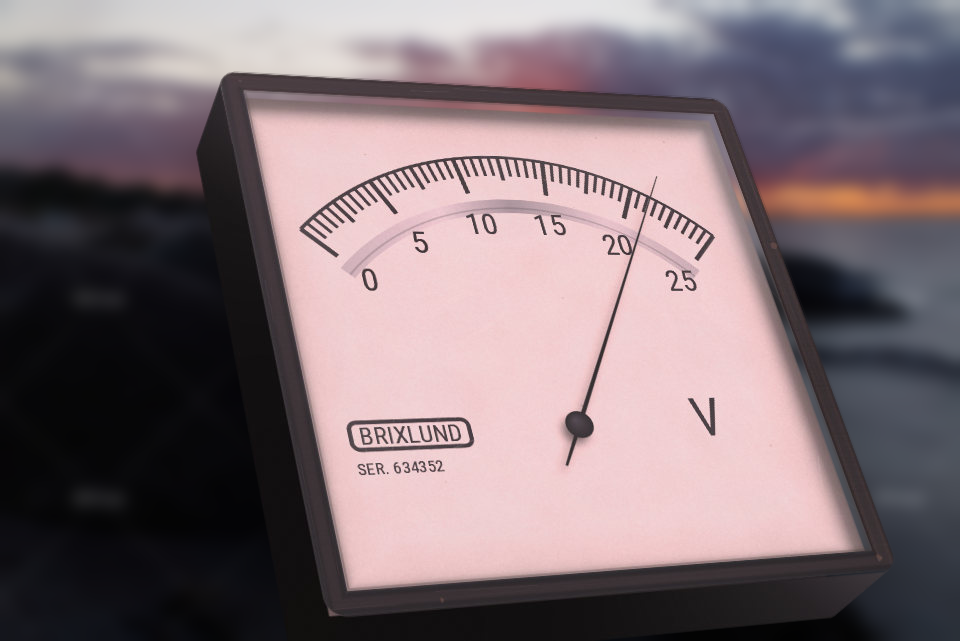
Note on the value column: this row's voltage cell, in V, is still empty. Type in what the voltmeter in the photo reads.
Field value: 21 V
